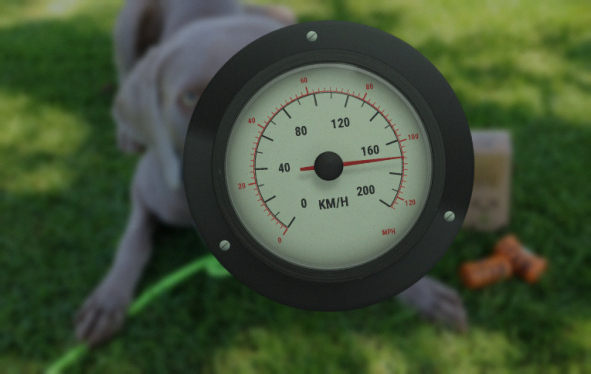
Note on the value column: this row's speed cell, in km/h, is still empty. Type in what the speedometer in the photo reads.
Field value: 170 km/h
